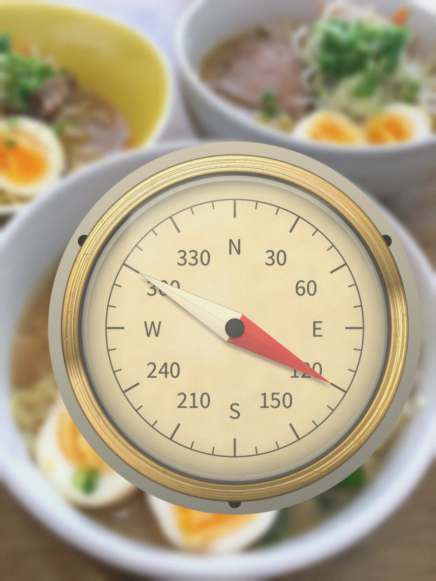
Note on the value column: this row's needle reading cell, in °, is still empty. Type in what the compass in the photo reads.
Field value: 120 °
